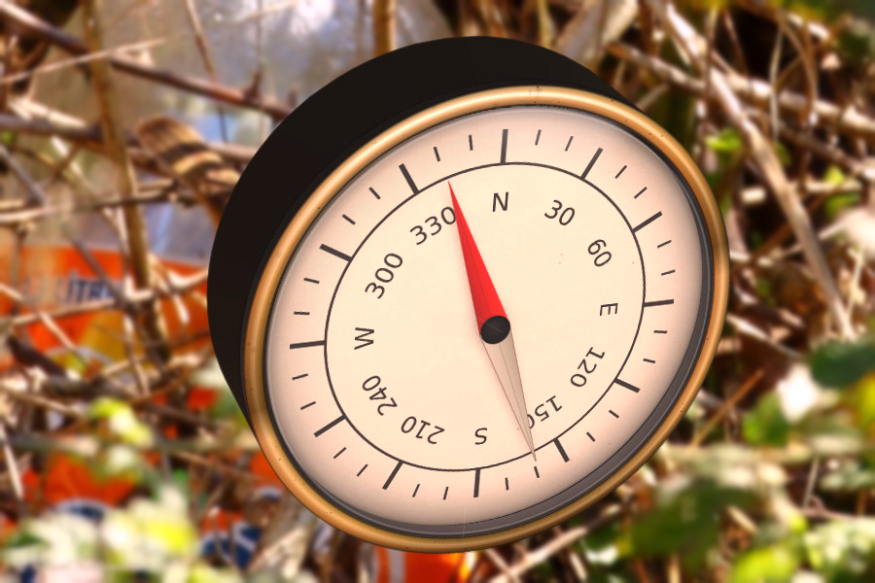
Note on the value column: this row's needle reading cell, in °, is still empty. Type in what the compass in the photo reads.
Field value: 340 °
